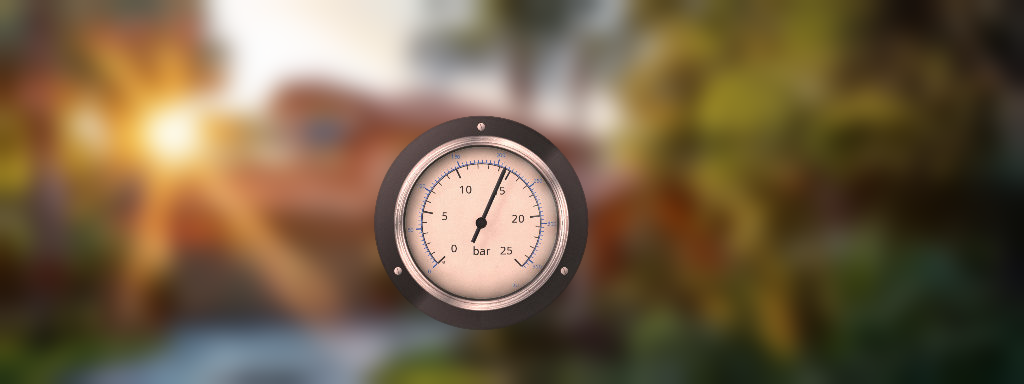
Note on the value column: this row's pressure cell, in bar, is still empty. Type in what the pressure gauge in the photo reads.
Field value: 14.5 bar
